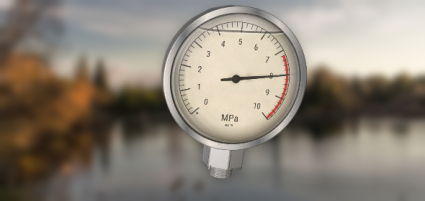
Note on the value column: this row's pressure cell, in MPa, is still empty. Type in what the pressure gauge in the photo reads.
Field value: 8 MPa
